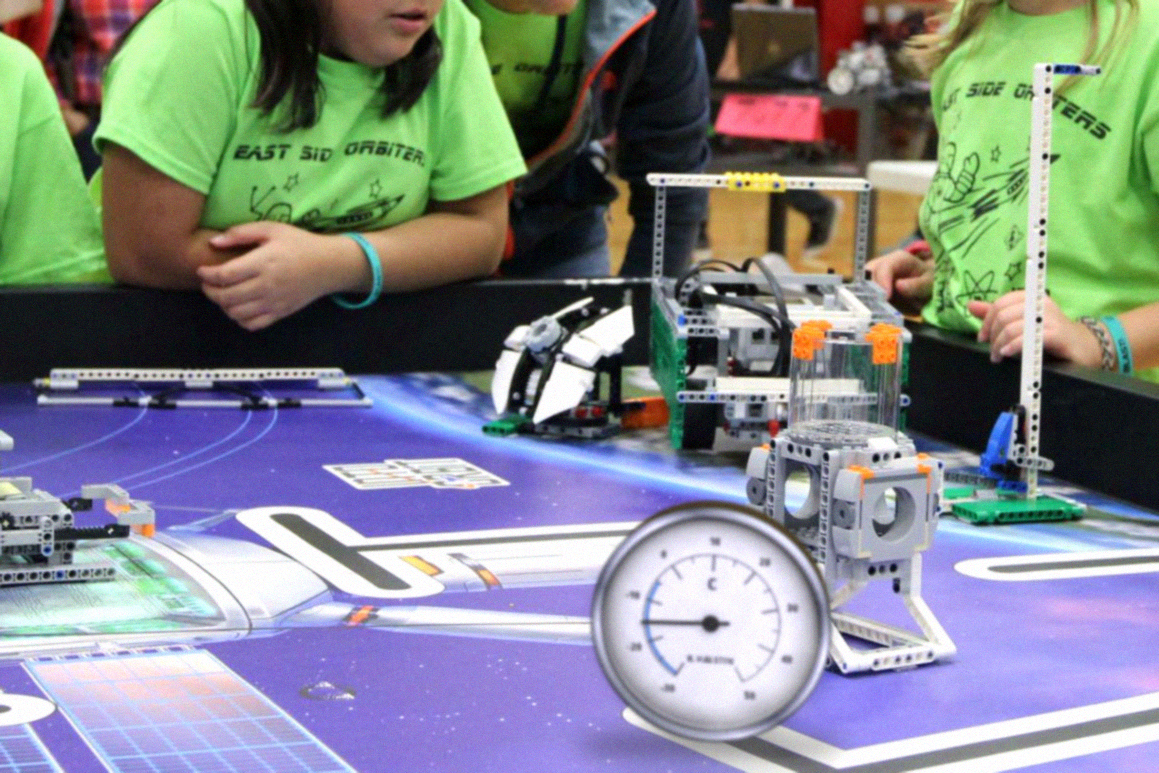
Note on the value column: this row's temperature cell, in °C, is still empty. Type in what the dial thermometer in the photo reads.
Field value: -15 °C
